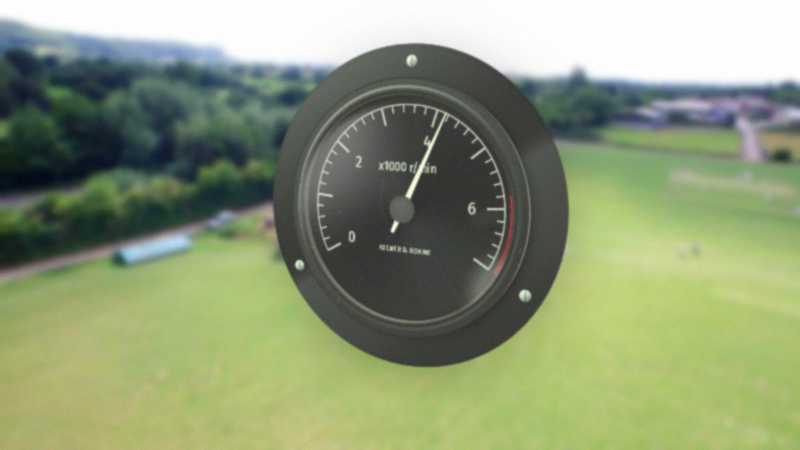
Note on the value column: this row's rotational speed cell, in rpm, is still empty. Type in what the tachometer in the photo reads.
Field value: 4200 rpm
